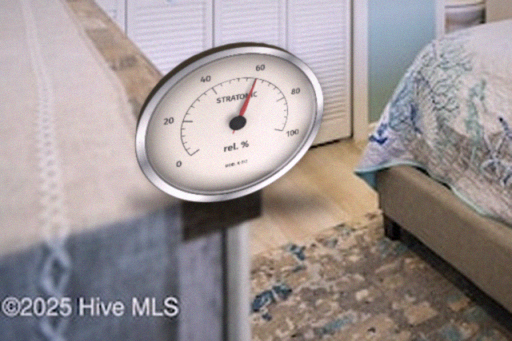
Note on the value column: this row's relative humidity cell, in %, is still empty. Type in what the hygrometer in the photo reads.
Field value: 60 %
